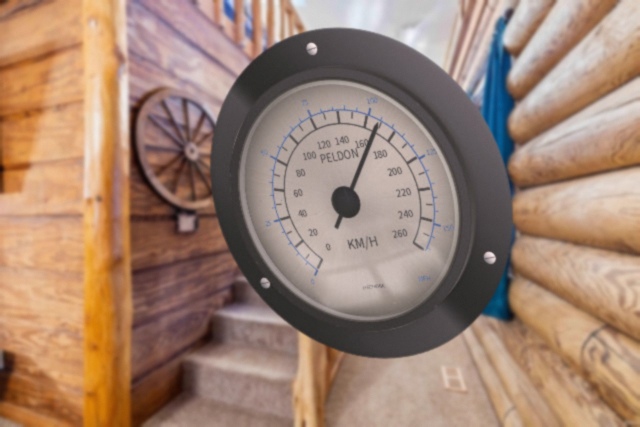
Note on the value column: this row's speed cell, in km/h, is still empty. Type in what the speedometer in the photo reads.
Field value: 170 km/h
